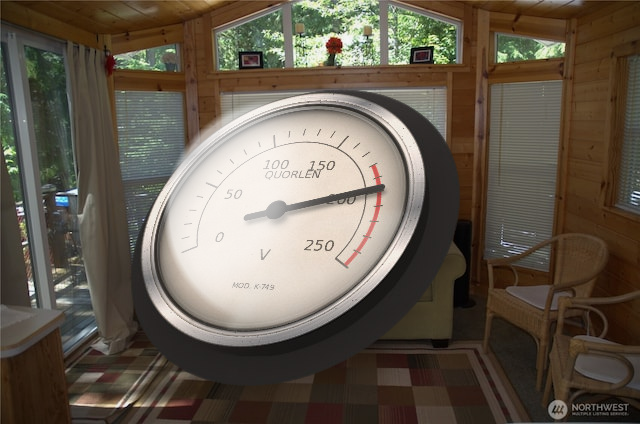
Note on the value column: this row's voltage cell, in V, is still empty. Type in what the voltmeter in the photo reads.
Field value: 200 V
